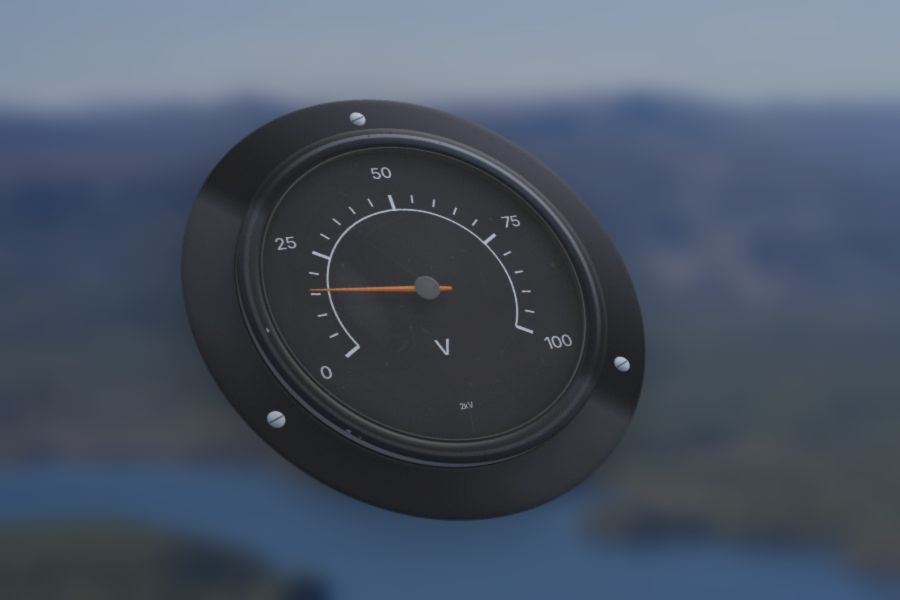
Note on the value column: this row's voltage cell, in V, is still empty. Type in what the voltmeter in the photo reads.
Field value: 15 V
